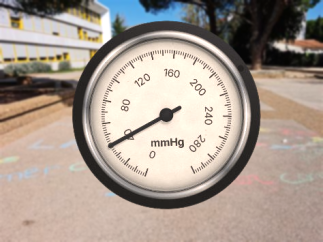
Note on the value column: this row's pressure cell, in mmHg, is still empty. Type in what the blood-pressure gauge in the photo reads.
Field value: 40 mmHg
